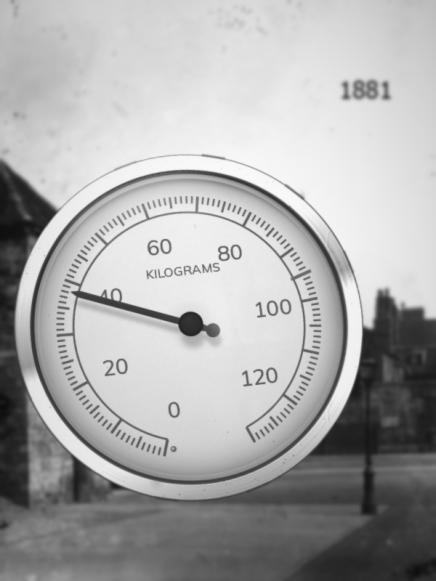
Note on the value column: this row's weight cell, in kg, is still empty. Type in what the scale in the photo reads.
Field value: 38 kg
